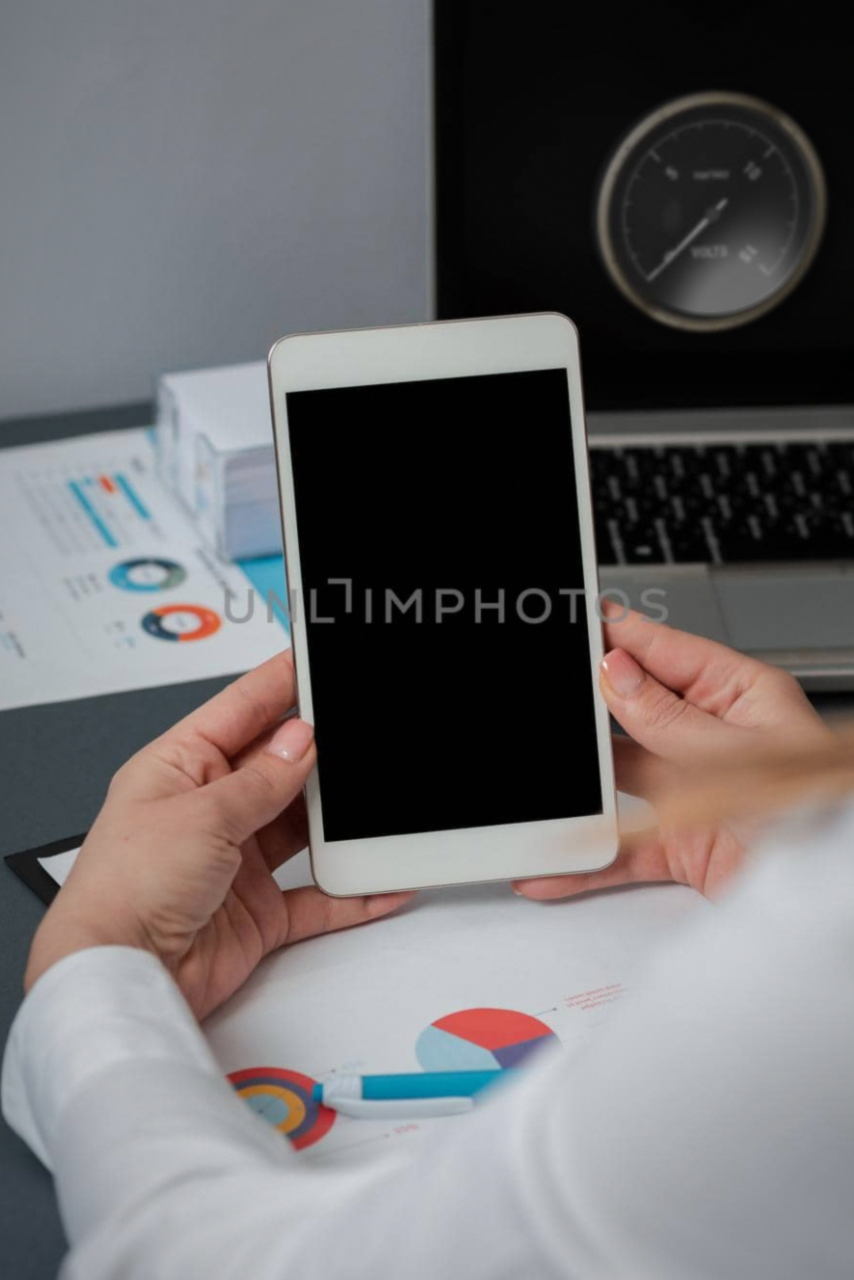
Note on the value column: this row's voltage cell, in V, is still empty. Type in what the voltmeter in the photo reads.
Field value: 0 V
